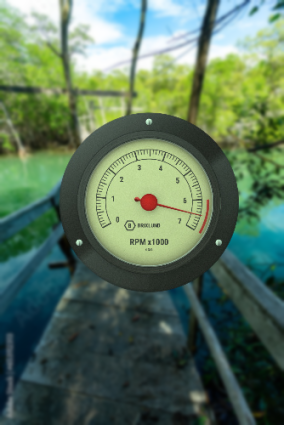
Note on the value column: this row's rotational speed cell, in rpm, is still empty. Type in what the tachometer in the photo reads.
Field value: 6500 rpm
